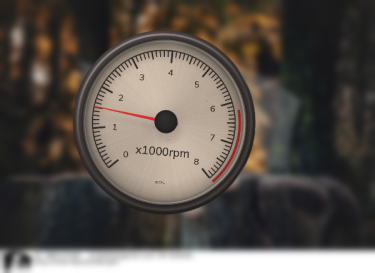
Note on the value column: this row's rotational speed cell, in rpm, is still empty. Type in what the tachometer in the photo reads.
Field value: 1500 rpm
